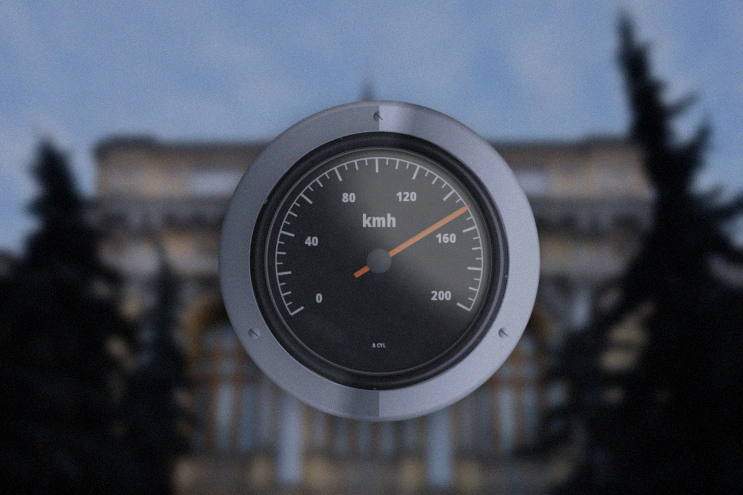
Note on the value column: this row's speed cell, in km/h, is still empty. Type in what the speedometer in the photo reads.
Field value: 150 km/h
